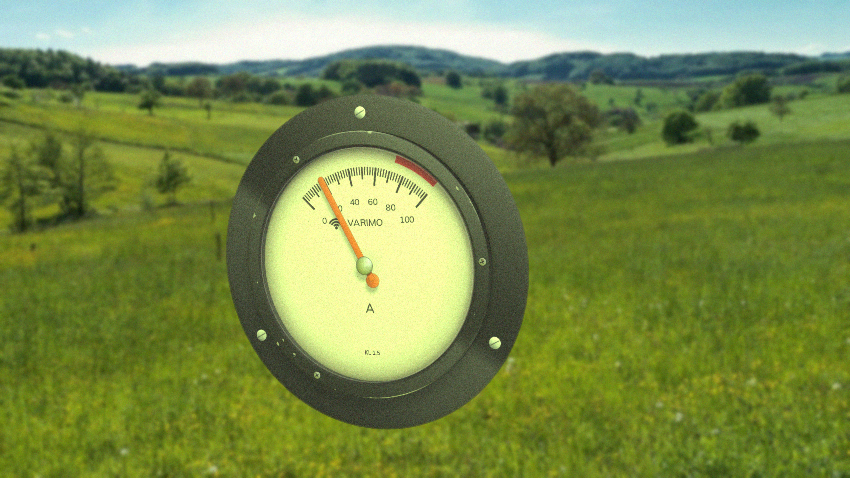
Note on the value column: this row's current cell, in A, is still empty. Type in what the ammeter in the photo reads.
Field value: 20 A
